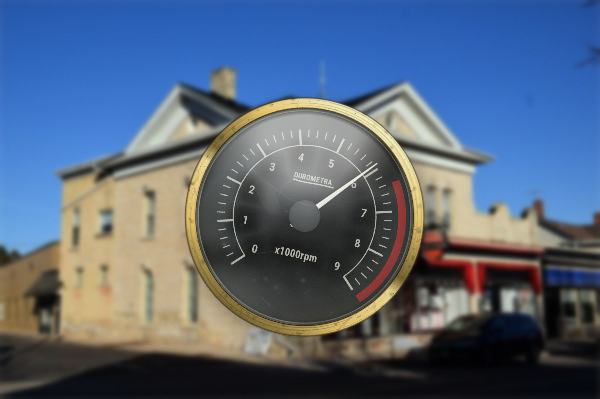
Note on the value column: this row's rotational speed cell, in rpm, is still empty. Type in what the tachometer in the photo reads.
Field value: 5900 rpm
